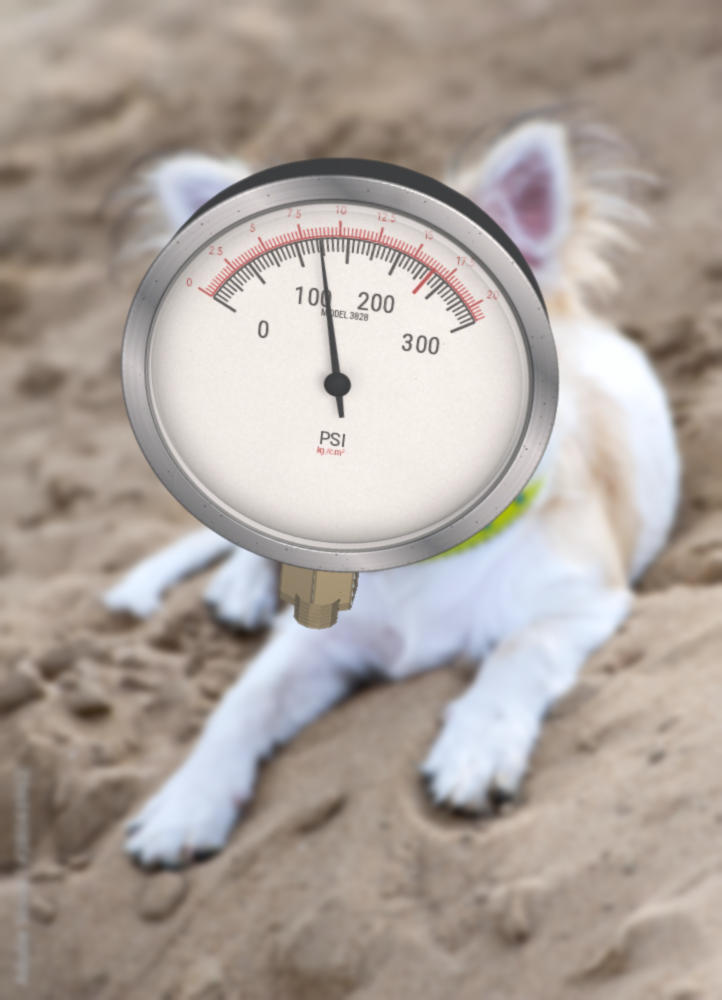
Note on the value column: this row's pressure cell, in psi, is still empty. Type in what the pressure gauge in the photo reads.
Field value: 125 psi
